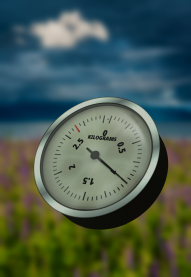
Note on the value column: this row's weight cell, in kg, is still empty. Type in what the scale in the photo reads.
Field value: 1 kg
